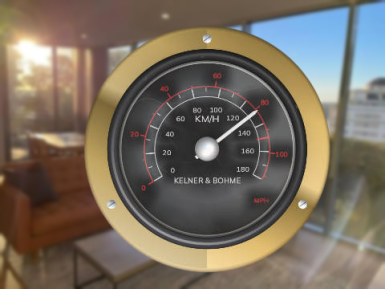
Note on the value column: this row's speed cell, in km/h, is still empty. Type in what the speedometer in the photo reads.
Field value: 130 km/h
